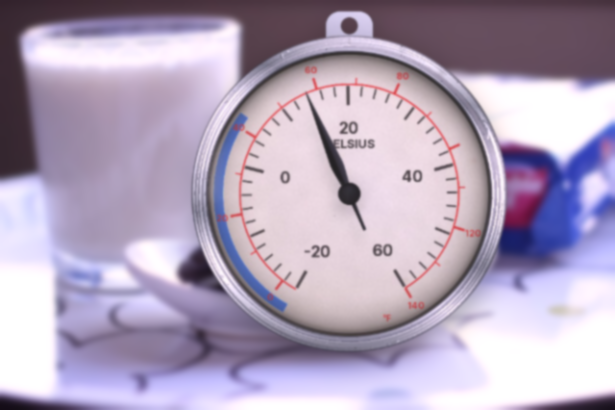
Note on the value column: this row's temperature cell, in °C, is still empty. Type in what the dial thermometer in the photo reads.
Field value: 14 °C
